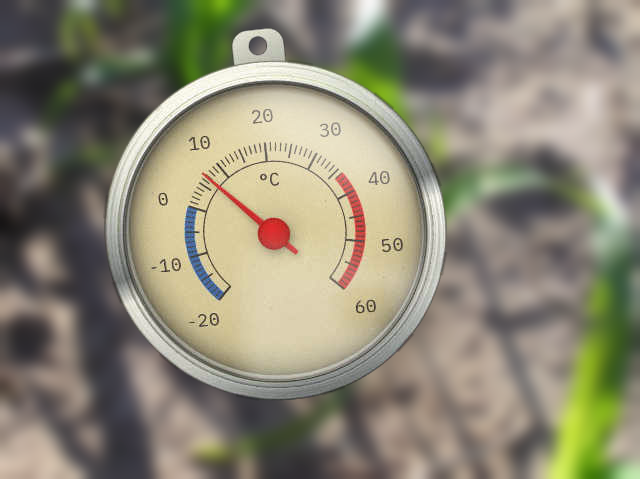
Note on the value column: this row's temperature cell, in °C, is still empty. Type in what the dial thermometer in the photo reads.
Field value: 7 °C
